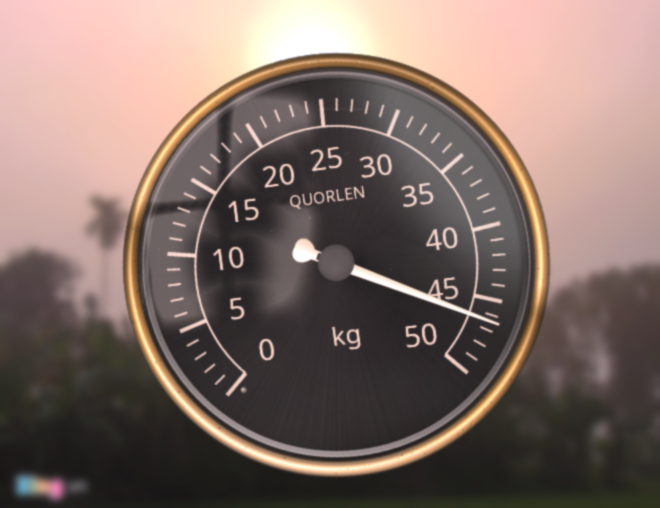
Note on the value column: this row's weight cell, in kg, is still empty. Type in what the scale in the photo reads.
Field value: 46.5 kg
